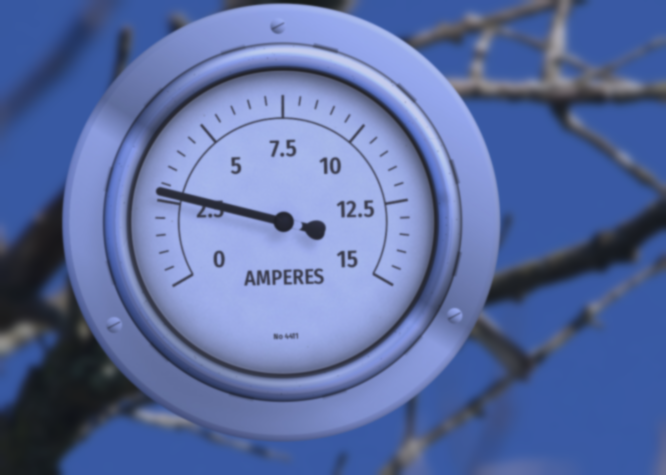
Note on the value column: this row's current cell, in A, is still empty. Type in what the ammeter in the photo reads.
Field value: 2.75 A
